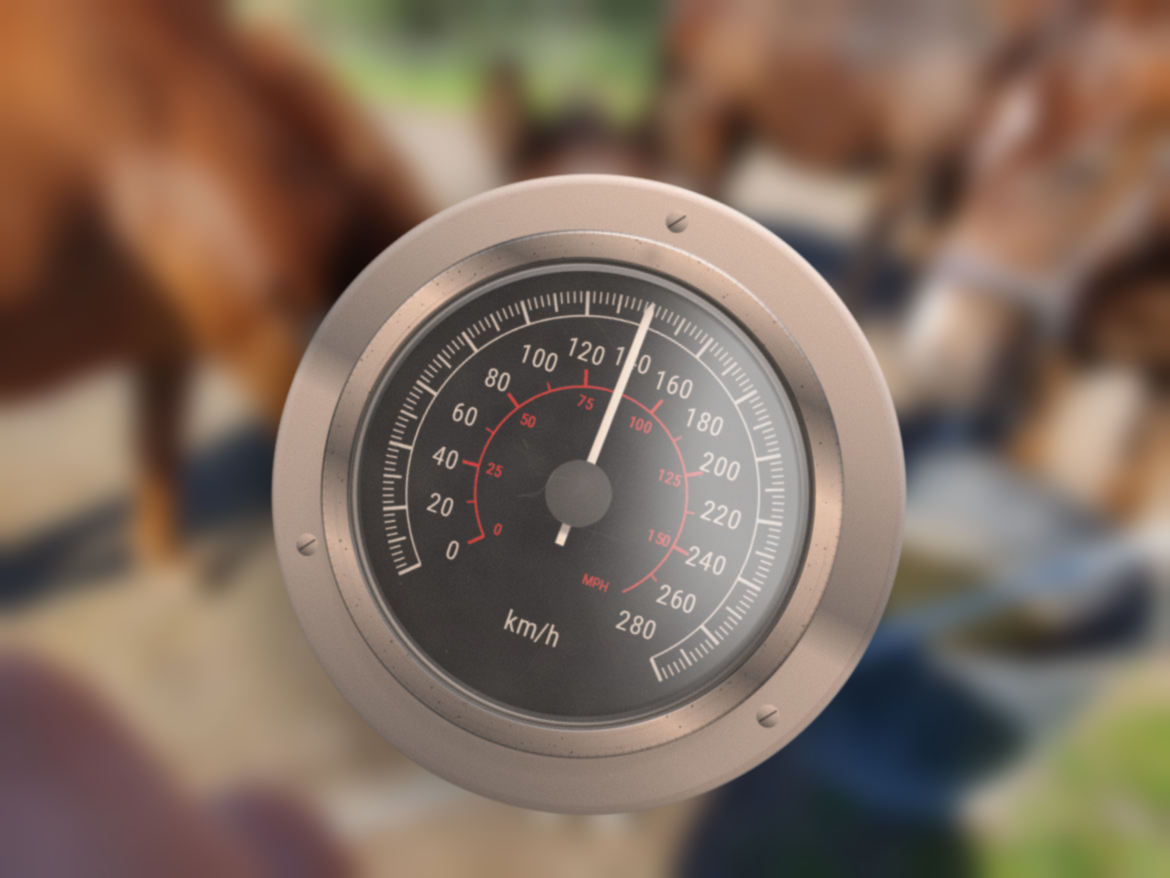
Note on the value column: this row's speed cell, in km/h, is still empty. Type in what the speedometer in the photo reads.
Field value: 140 km/h
